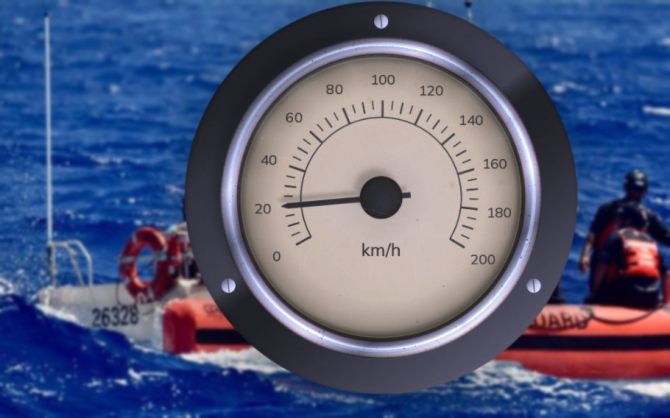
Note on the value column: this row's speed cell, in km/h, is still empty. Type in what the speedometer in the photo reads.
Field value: 20 km/h
